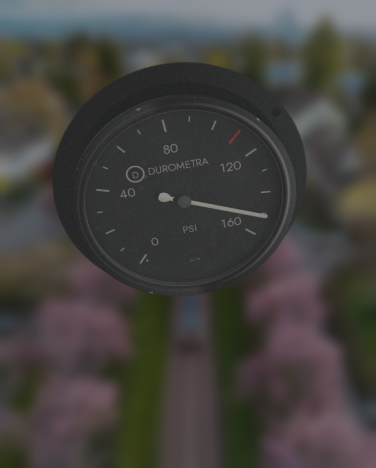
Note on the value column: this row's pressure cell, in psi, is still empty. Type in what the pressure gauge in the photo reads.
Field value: 150 psi
